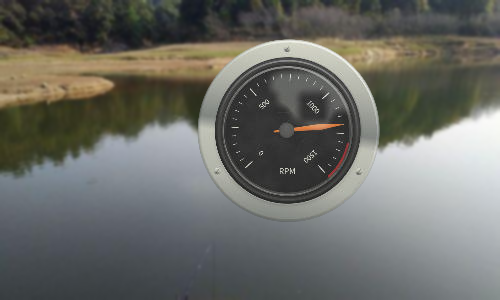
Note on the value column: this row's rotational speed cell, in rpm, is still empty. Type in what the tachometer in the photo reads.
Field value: 1200 rpm
